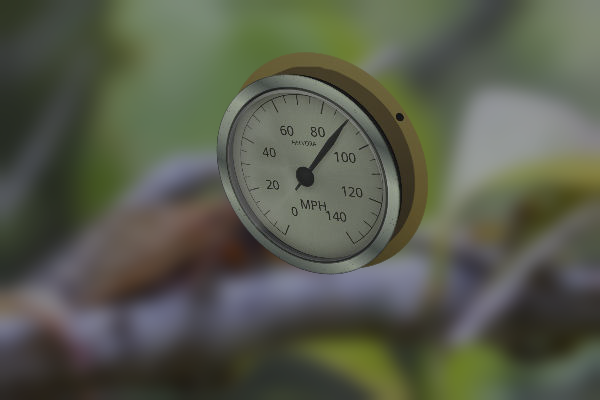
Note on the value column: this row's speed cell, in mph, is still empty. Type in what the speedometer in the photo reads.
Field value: 90 mph
